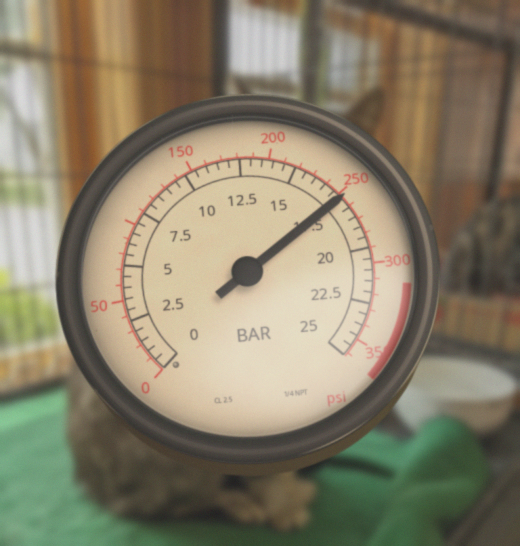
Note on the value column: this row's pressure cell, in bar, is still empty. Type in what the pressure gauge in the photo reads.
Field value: 17.5 bar
